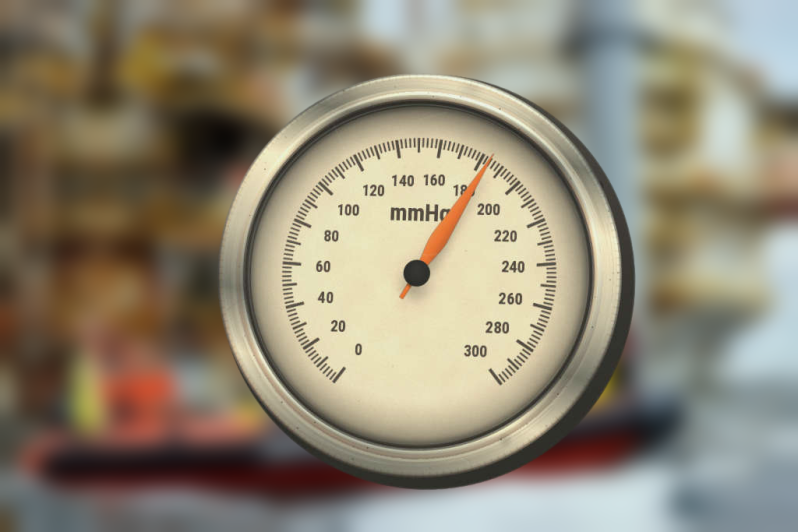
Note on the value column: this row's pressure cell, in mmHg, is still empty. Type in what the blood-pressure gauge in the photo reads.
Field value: 184 mmHg
